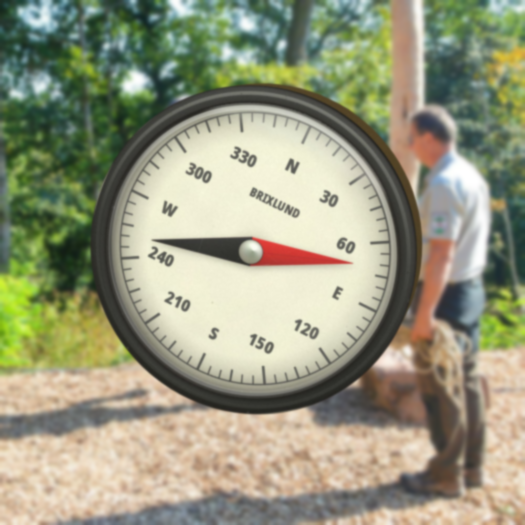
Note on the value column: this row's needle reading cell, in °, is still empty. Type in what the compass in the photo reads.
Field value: 70 °
